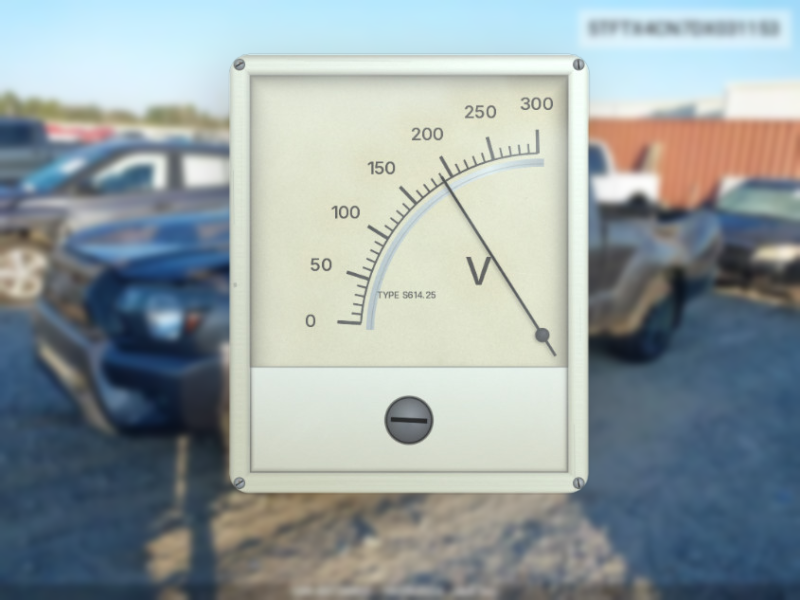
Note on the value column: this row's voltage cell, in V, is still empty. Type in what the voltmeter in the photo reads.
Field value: 190 V
